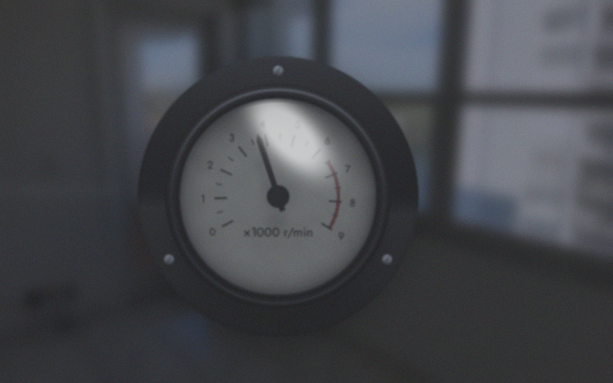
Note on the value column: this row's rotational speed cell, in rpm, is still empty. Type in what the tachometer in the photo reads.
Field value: 3750 rpm
